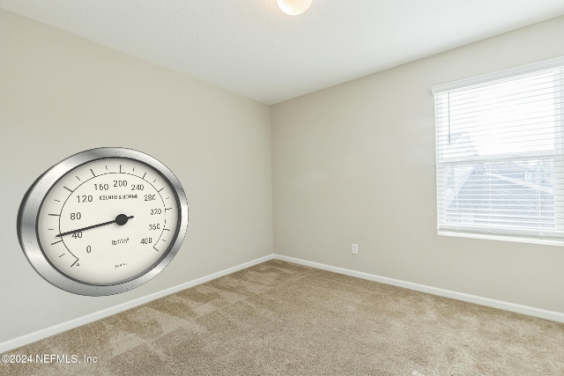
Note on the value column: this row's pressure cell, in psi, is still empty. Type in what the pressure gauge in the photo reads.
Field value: 50 psi
